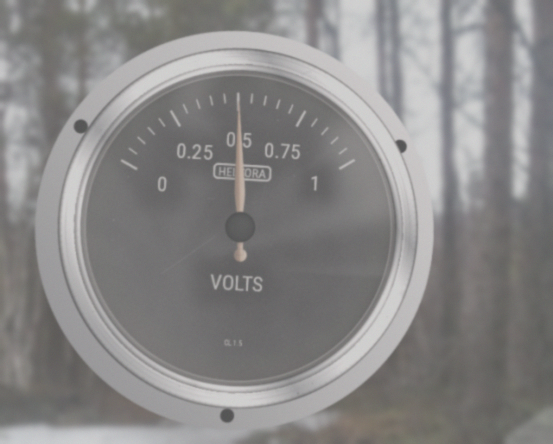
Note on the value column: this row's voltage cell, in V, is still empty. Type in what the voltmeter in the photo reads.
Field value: 0.5 V
